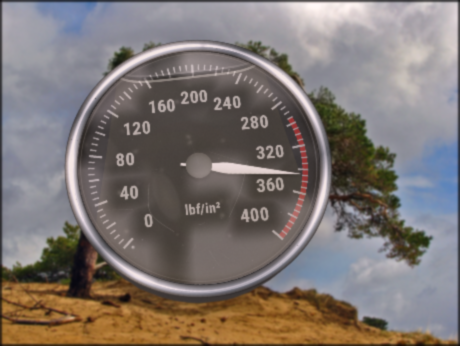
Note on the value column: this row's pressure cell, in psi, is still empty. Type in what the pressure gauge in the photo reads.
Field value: 345 psi
